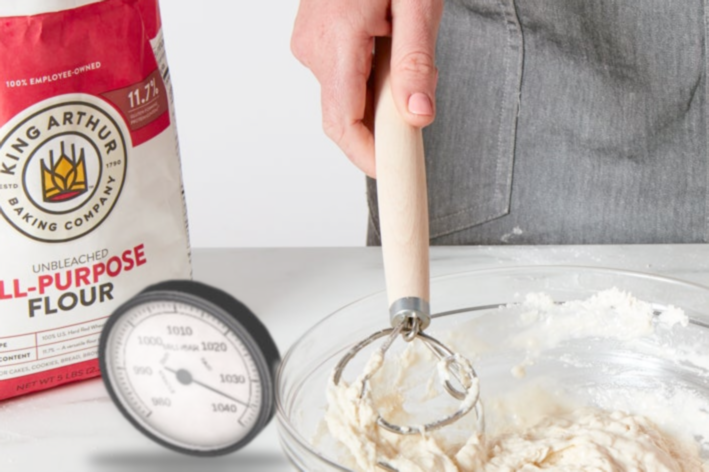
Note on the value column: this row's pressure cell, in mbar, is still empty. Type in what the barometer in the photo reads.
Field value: 1035 mbar
